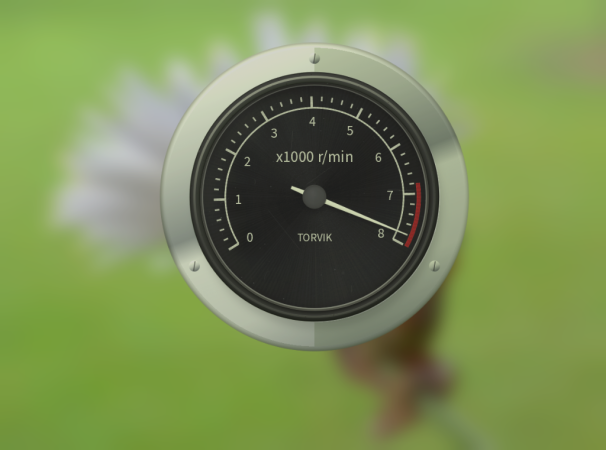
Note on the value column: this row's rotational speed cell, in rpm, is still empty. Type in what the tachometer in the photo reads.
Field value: 7800 rpm
